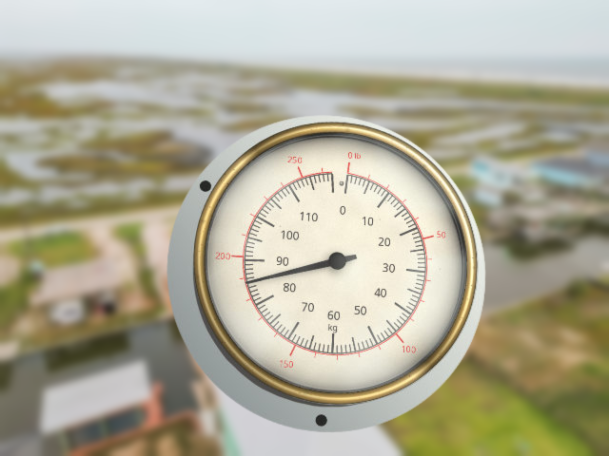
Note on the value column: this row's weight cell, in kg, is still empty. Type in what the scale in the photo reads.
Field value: 85 kg
